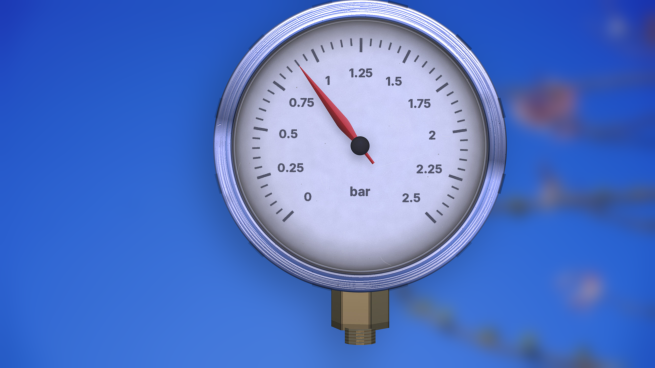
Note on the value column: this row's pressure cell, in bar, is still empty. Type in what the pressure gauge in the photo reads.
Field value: 0.9 bar
